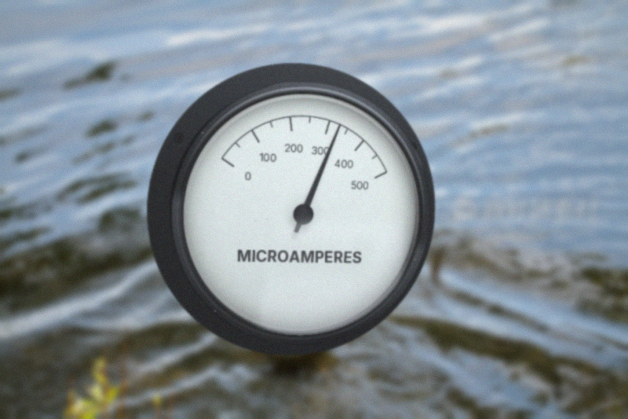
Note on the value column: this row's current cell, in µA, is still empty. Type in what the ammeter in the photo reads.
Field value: 325 µA
